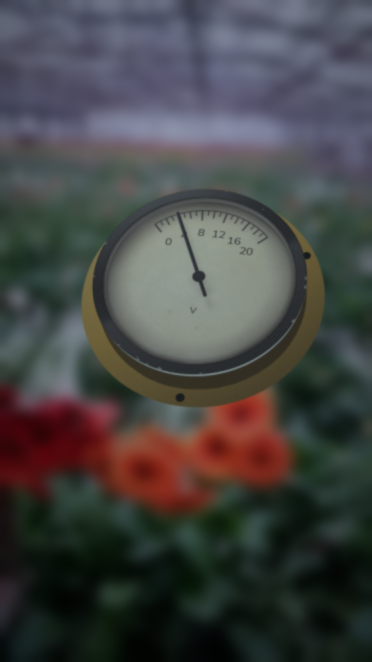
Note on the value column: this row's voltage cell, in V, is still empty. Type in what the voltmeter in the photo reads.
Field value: 4 V
